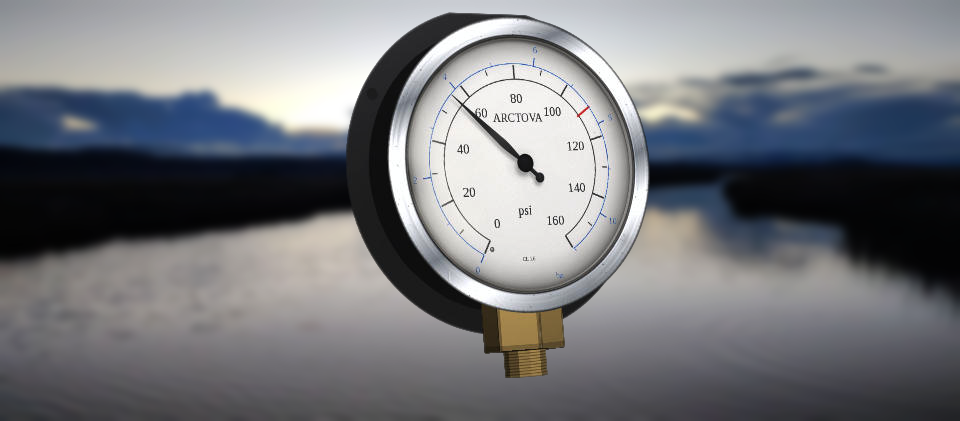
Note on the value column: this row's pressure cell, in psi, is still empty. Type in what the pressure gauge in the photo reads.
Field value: 55 psi
